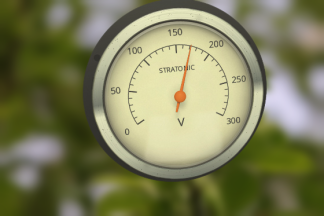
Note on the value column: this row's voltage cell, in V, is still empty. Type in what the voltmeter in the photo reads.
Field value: 170 V
